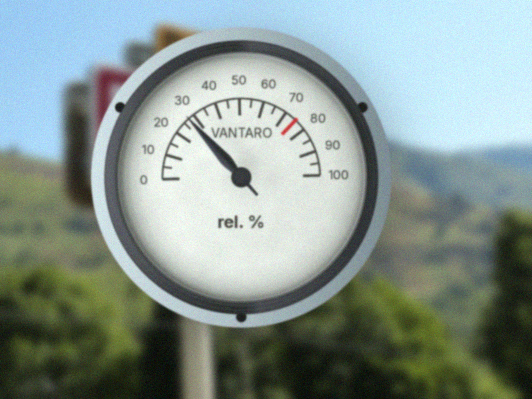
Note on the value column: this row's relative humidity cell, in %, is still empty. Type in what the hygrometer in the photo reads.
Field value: 27.5 %
